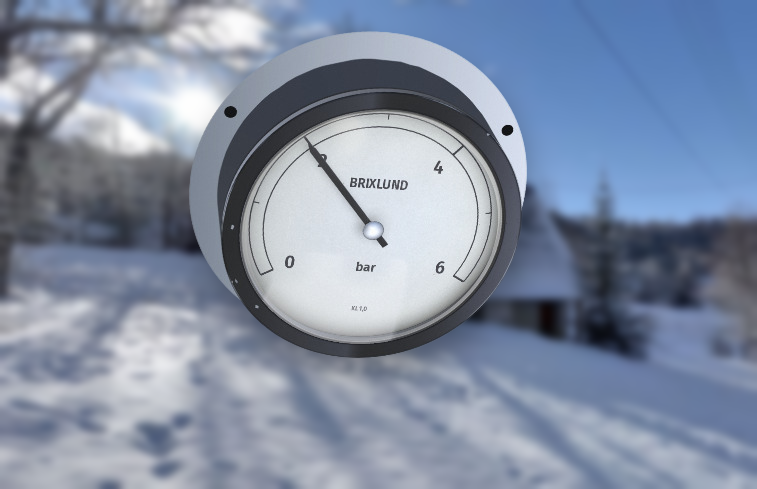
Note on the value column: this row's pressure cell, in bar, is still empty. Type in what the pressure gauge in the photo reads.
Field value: 2 bar
